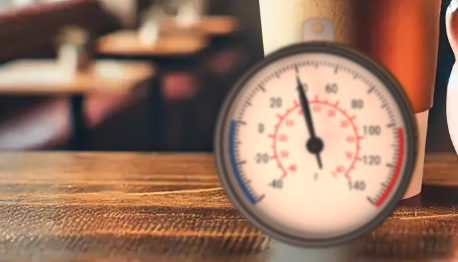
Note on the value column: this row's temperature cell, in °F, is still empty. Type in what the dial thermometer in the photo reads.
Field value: 40 °F
